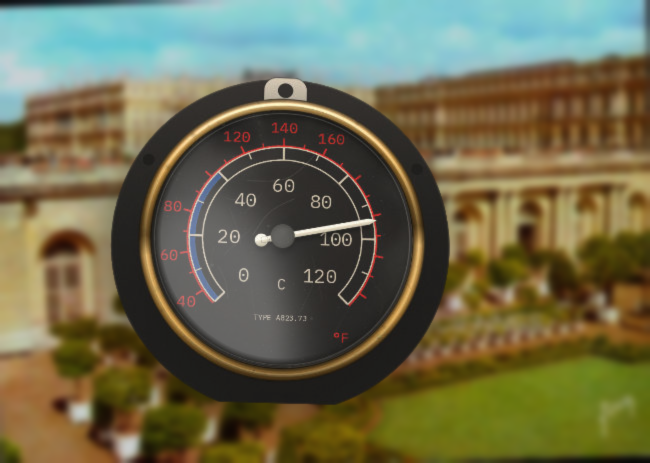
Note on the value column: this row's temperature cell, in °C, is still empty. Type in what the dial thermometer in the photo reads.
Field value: 95 °C
